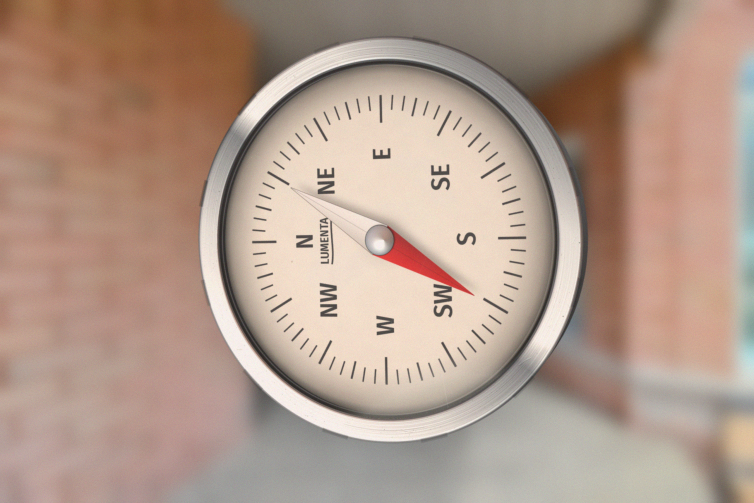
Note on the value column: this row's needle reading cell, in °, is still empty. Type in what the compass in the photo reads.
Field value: 210 °
